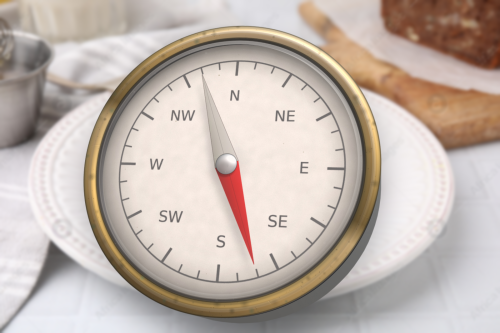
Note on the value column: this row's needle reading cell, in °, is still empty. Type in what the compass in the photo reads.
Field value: 160 °
